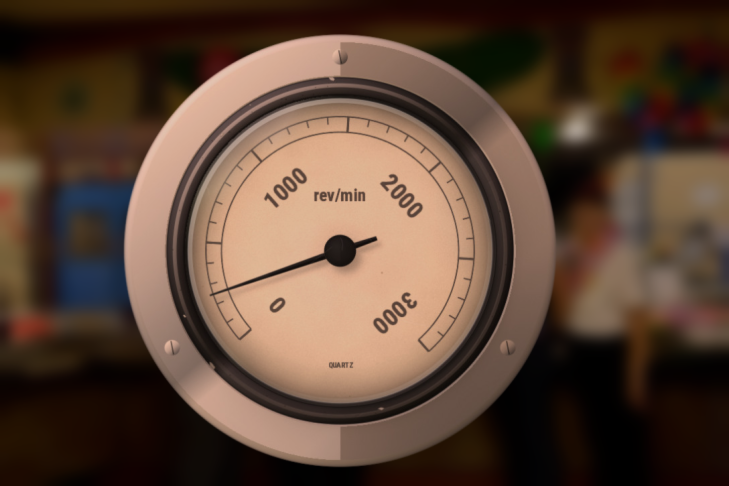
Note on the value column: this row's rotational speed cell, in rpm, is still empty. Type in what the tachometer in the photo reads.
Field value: 250 rpm
